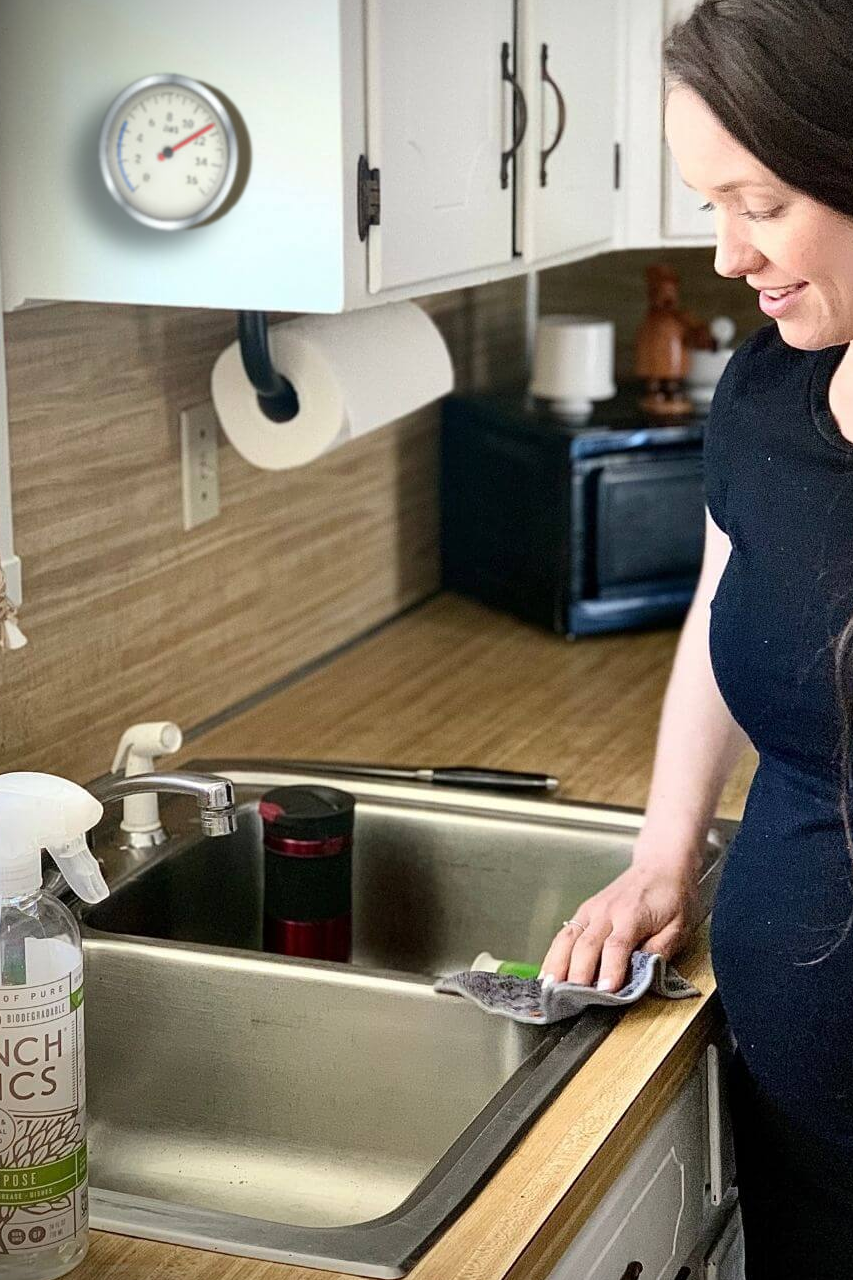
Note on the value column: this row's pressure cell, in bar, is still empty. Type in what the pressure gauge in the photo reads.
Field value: 11.5 bar
